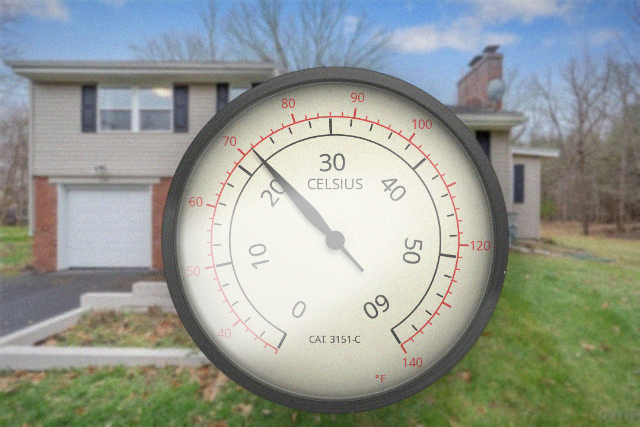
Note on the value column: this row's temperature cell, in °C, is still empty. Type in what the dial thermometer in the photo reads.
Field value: 22 °C
